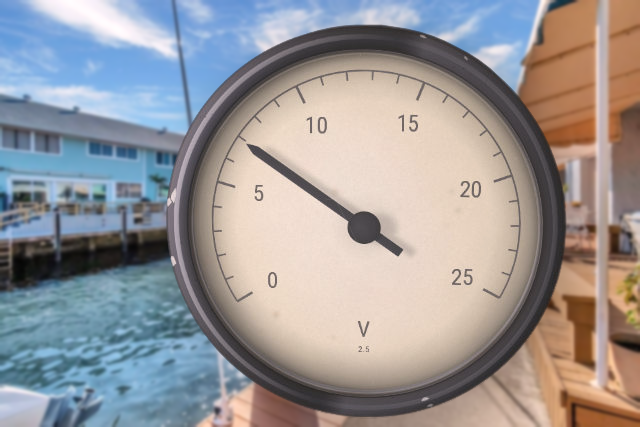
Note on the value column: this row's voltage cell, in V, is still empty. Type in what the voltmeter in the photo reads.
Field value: 7 V
